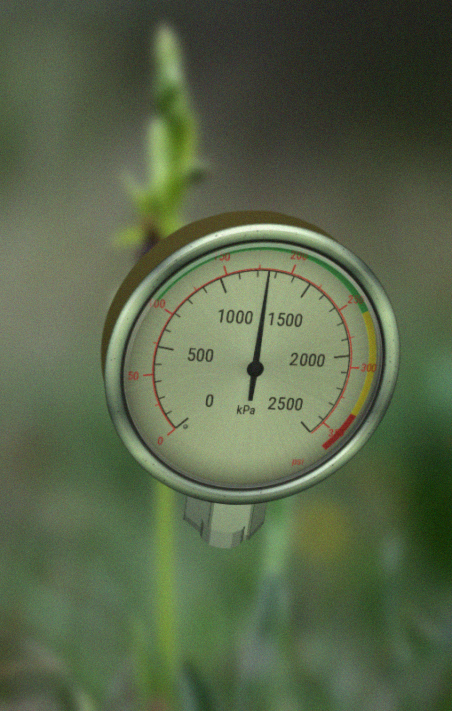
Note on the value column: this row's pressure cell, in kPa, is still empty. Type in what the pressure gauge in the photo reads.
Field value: 1250 kPa
